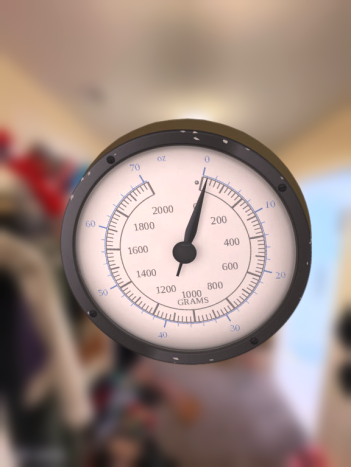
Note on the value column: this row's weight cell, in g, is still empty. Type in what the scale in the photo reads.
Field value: 20 g
